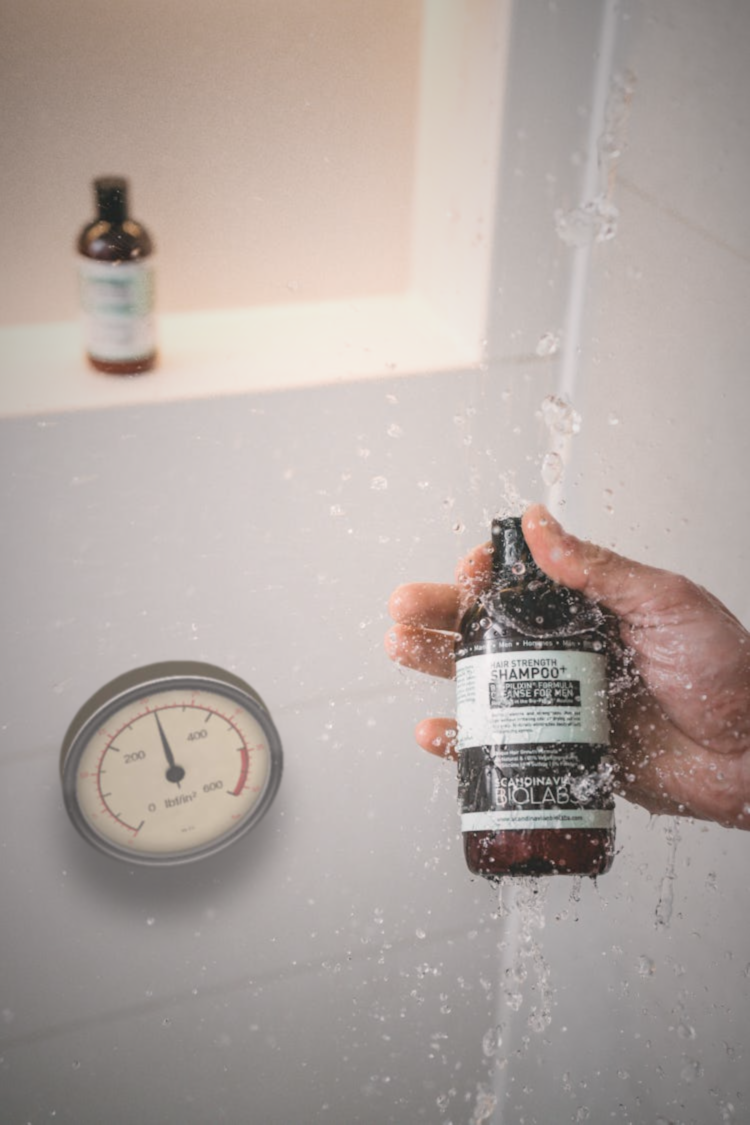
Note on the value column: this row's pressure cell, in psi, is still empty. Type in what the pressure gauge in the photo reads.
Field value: 300 psi
